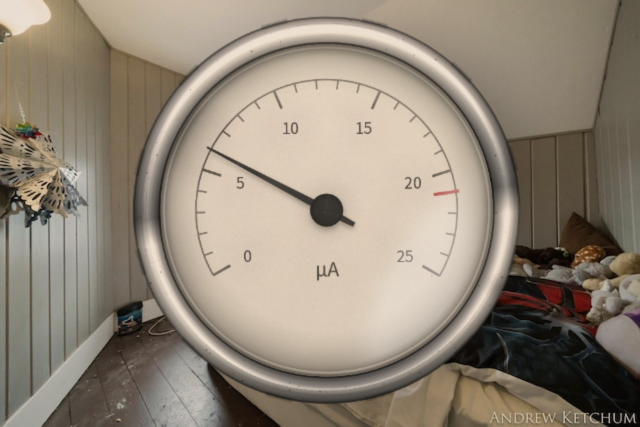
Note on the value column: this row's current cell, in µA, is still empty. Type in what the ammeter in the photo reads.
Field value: 6 µA
